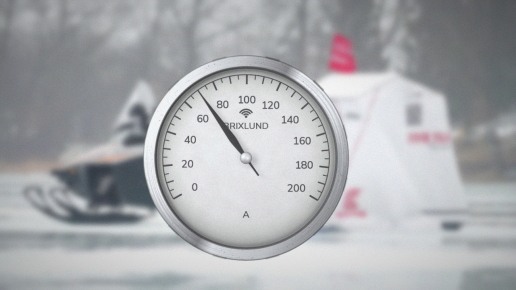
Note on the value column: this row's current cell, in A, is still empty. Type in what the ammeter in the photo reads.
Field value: 70 A
